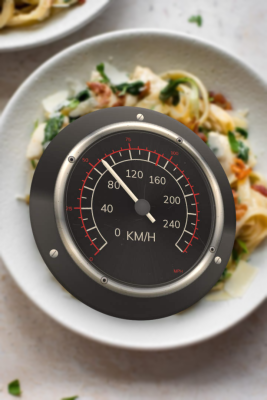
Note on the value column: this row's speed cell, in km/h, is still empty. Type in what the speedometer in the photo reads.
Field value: 90 km/h
